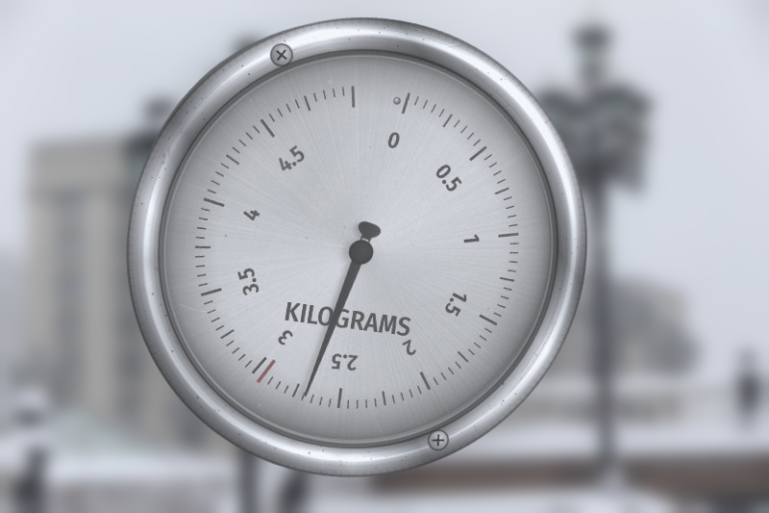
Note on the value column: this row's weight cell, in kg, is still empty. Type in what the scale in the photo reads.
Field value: 2.7 kg
